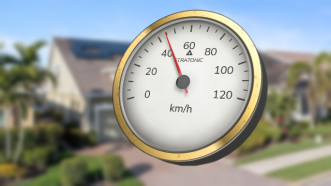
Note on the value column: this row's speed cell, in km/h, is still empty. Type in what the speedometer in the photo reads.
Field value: 45 km/h
